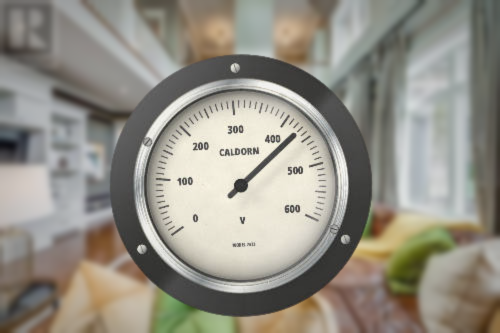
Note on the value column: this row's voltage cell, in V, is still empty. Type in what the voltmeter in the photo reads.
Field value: 430 V
